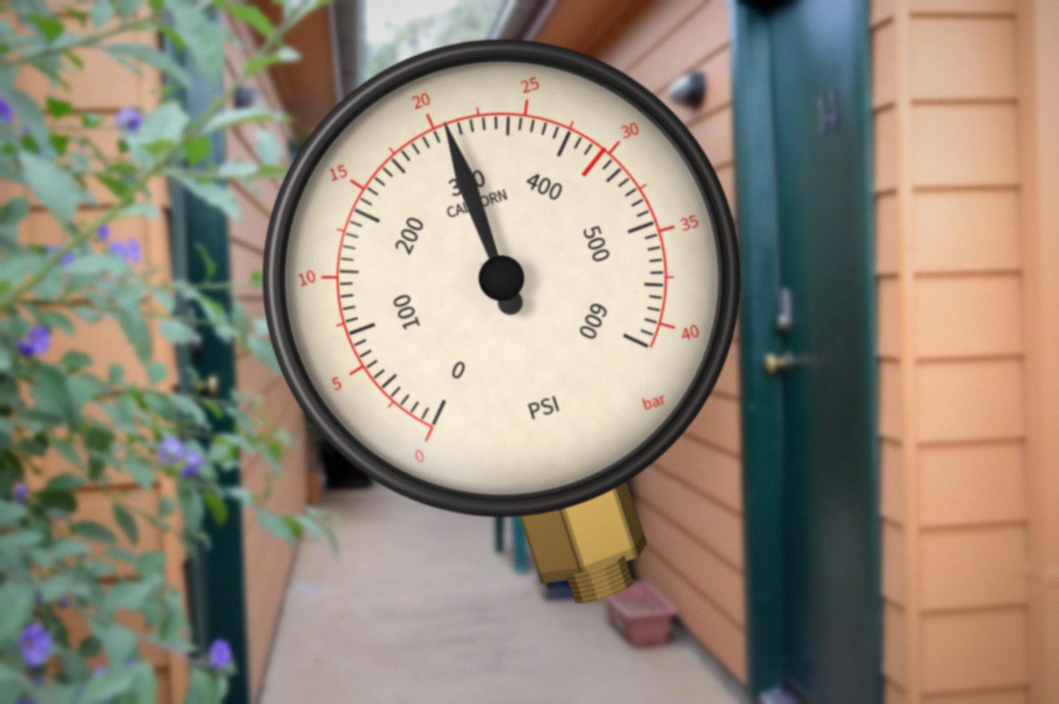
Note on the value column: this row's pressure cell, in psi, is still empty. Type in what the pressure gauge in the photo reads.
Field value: 300 psi
